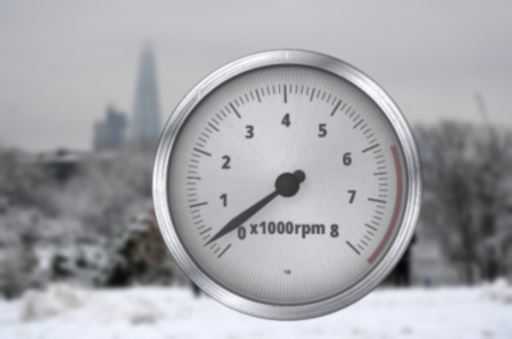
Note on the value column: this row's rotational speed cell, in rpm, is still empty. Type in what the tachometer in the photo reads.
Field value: 300 rpm
